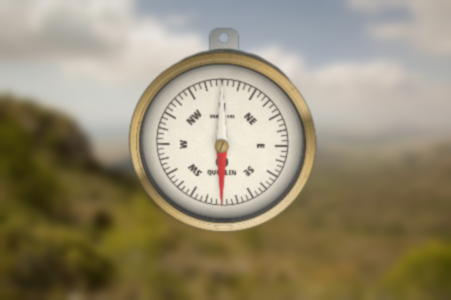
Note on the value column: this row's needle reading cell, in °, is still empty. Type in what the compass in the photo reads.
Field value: 180 °
